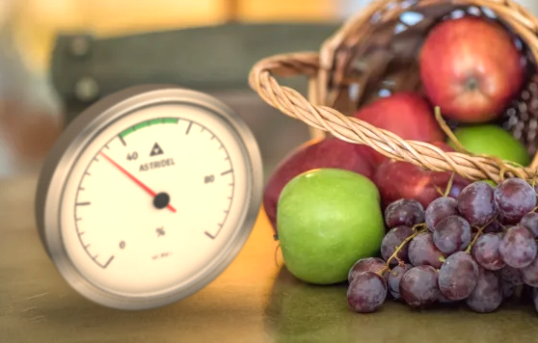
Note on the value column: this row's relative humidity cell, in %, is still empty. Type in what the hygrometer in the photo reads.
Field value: 34 %
